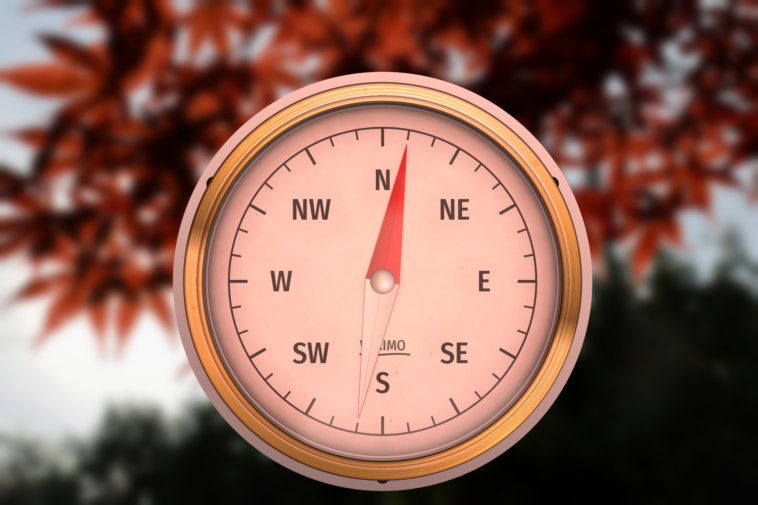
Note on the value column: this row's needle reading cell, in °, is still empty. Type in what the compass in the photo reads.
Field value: 10 °
